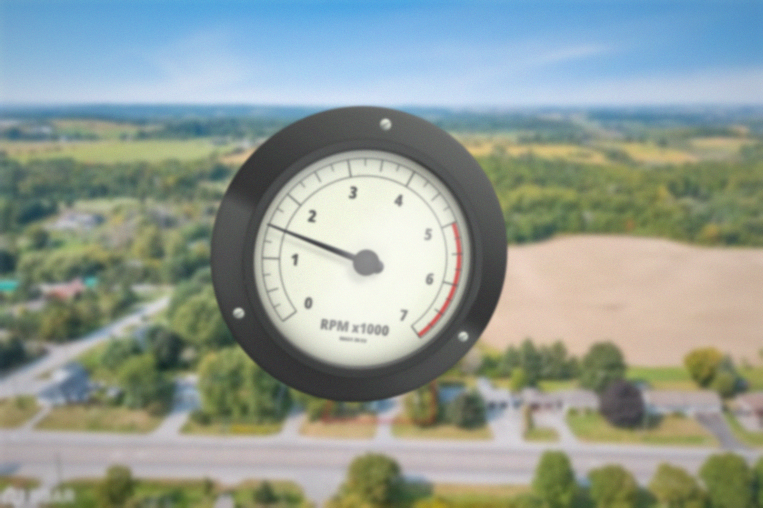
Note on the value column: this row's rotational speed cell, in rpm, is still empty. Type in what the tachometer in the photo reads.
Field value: 1500 rpm
